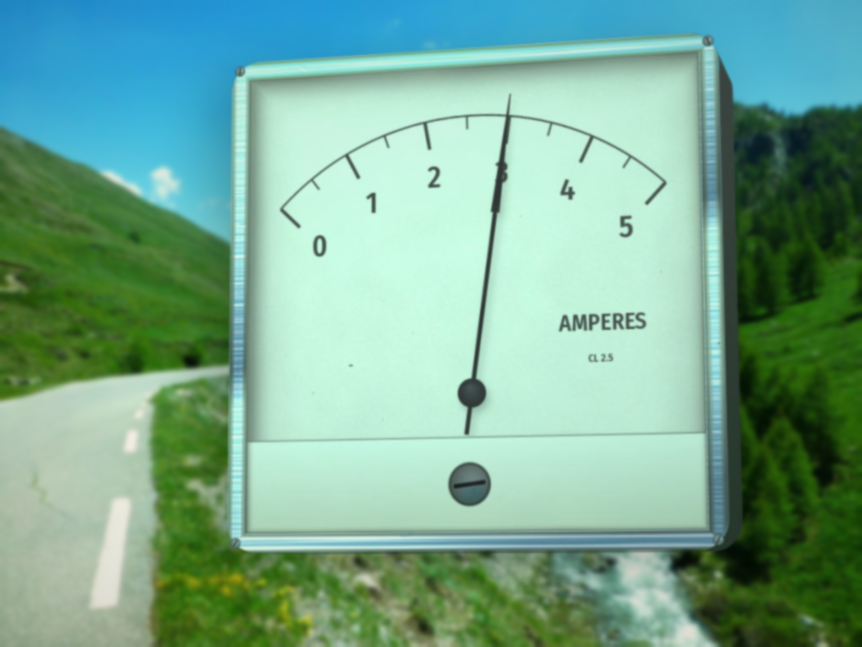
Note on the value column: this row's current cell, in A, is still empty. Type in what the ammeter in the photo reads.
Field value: 3 A
